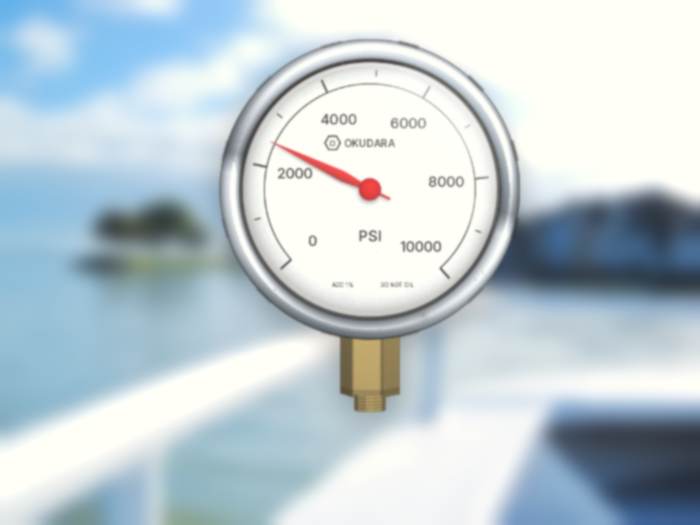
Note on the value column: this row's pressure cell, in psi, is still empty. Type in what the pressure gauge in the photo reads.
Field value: 2500 psi
